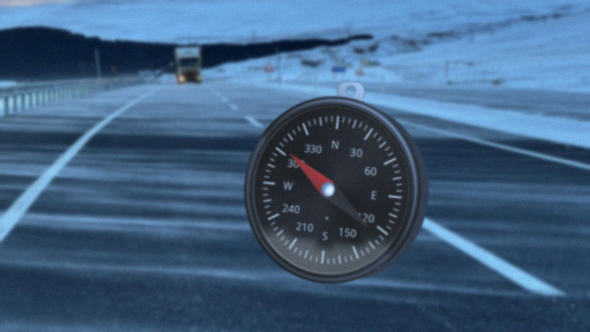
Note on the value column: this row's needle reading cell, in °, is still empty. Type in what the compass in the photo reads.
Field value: 305 °
